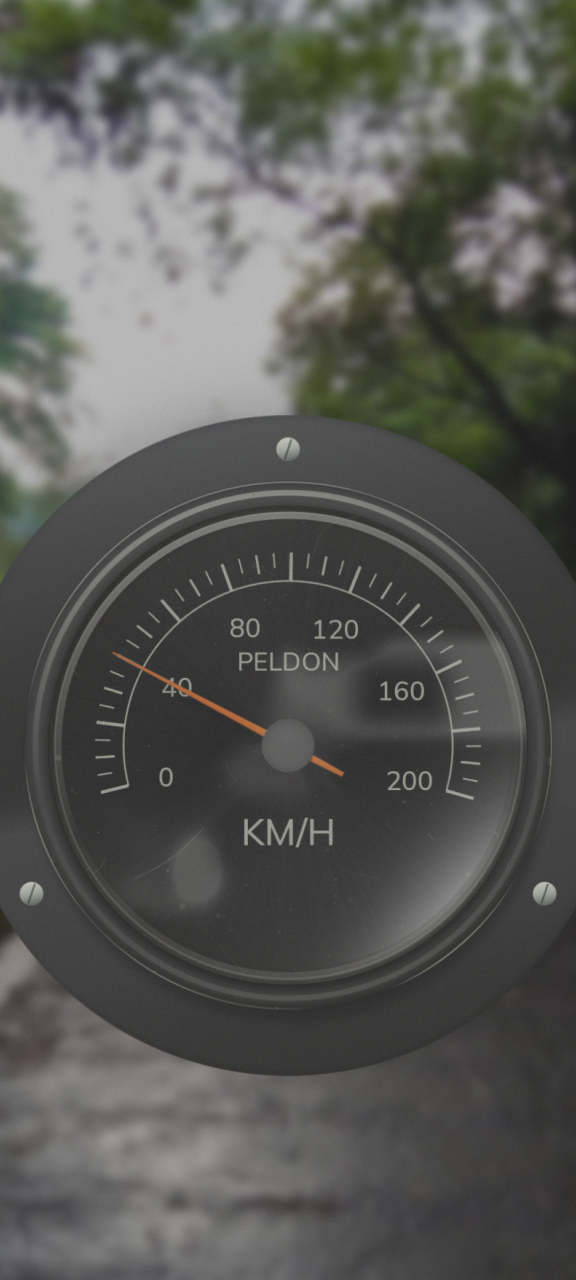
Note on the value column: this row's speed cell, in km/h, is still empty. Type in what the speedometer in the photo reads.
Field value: 40 km/h
